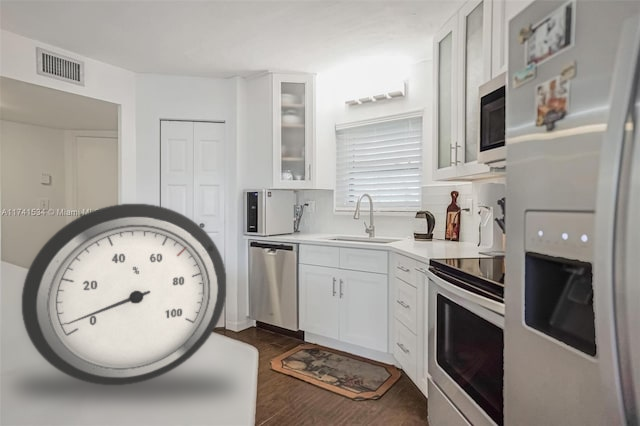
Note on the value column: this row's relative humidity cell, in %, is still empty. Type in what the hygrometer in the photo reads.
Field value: 4 %
